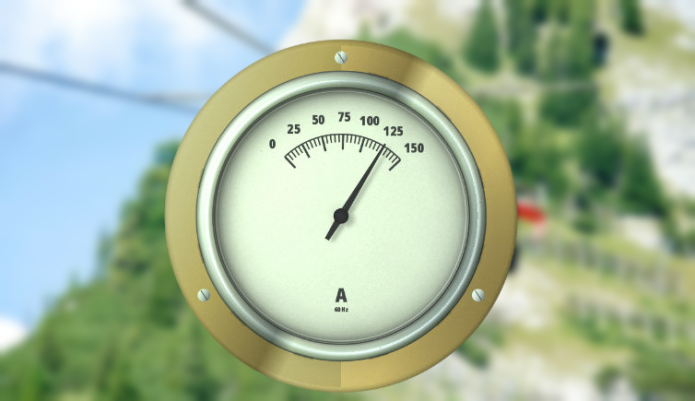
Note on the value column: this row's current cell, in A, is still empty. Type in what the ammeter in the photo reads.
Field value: 125 A
